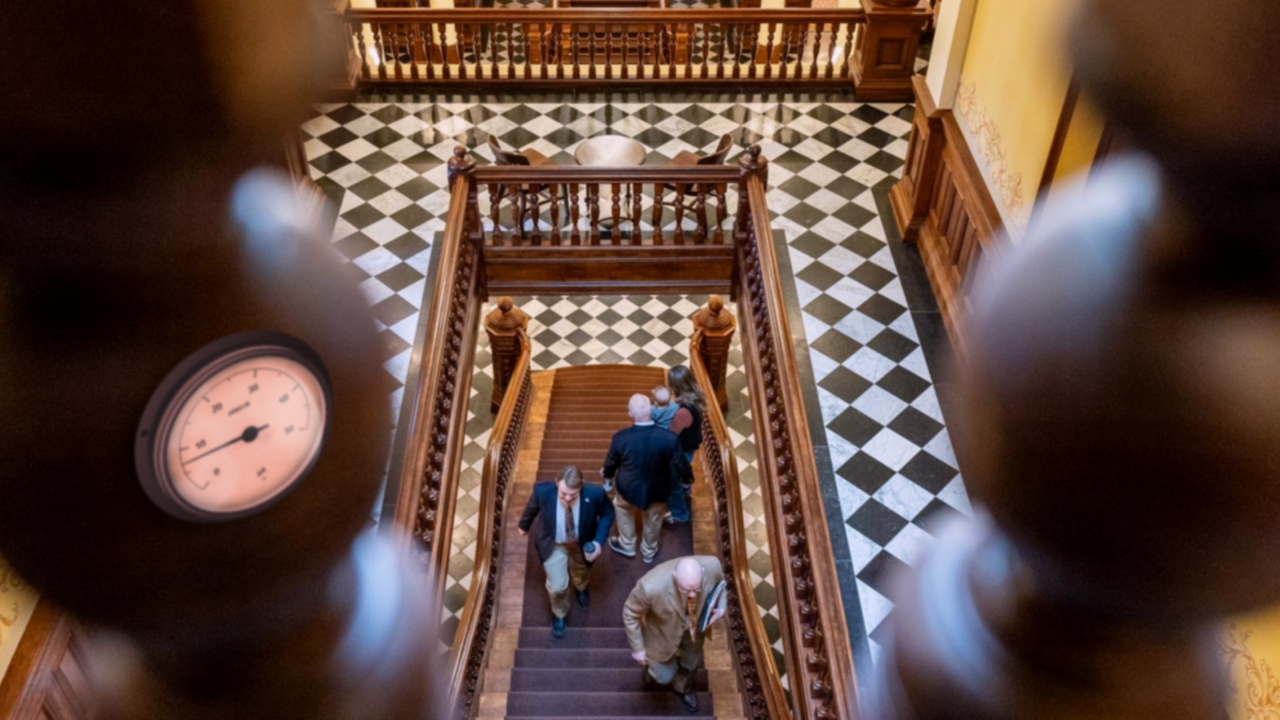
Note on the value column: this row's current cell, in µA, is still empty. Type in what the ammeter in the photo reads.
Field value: 7.5 µA
